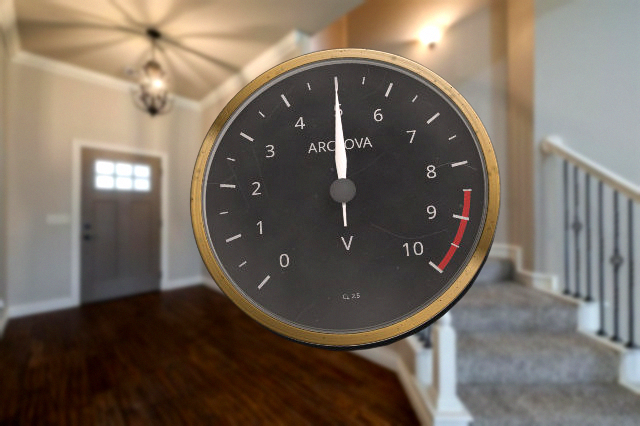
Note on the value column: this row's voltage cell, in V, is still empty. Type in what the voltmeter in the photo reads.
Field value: 5 V
